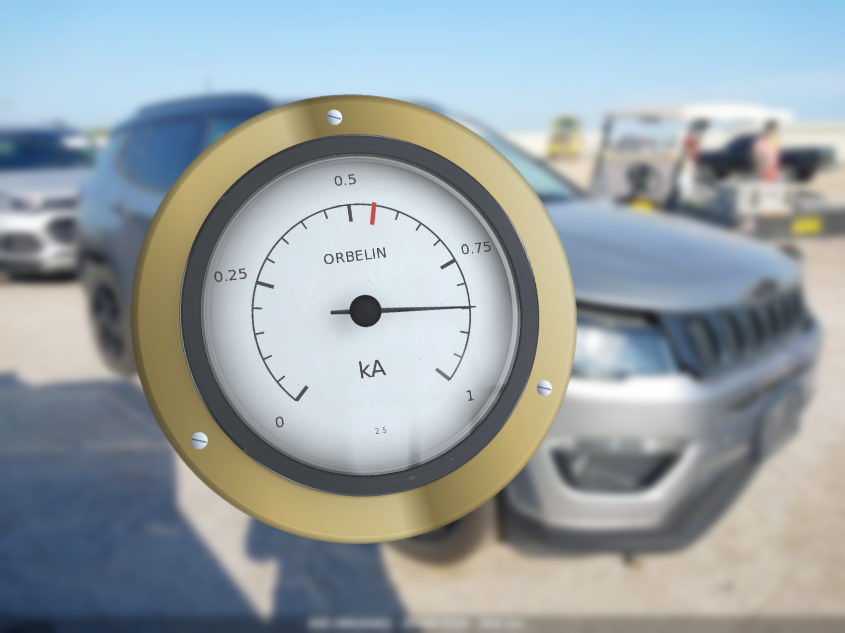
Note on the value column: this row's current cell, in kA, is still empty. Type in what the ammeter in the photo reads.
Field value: 0.85 kA
